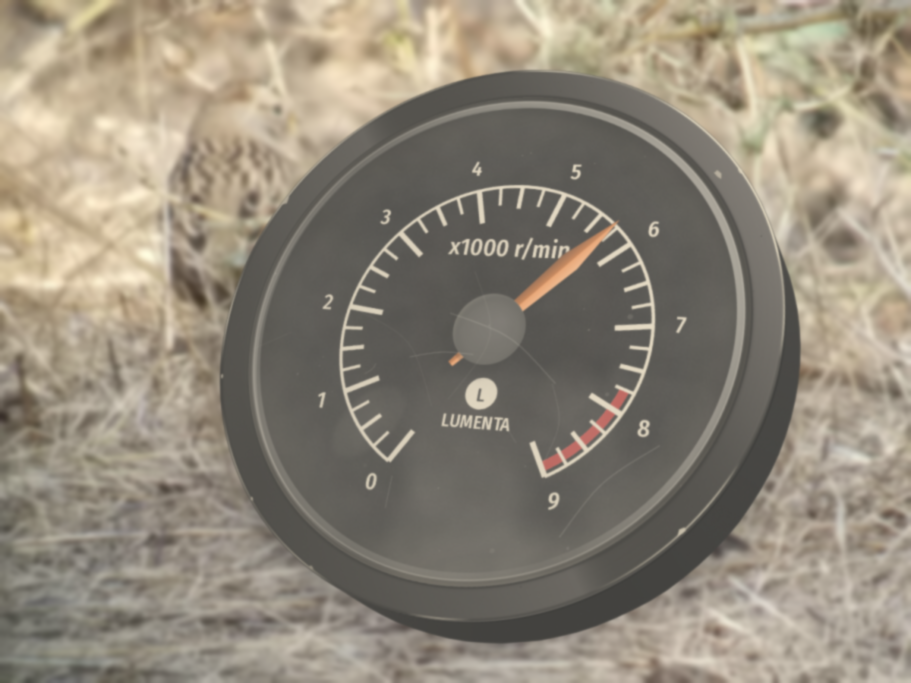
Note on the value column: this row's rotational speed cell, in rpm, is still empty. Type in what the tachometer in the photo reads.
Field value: 5750 rpm
